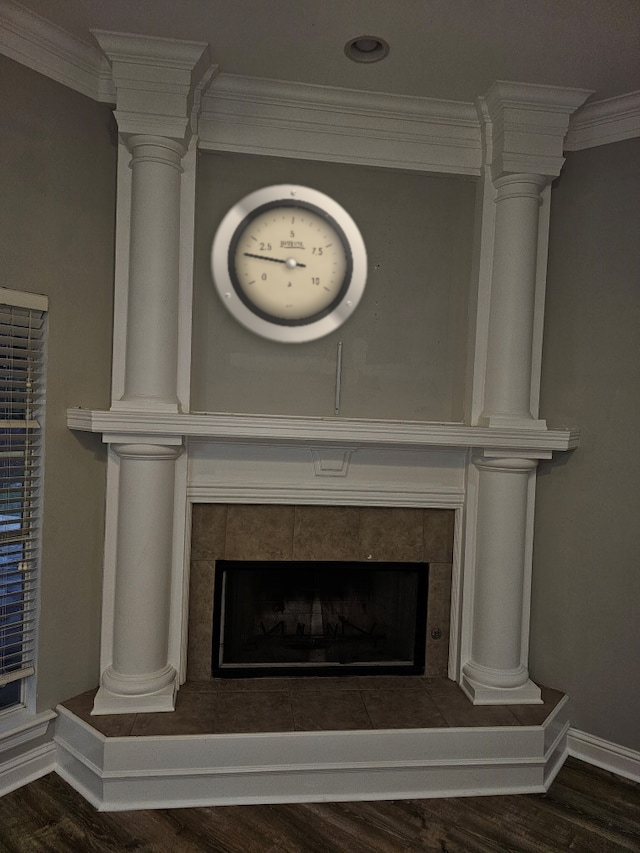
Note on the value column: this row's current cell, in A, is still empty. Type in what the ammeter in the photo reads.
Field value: 1.5 A
